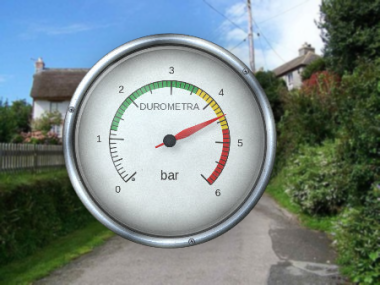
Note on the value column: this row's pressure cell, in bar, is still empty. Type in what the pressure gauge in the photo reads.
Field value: 4.4 bar
